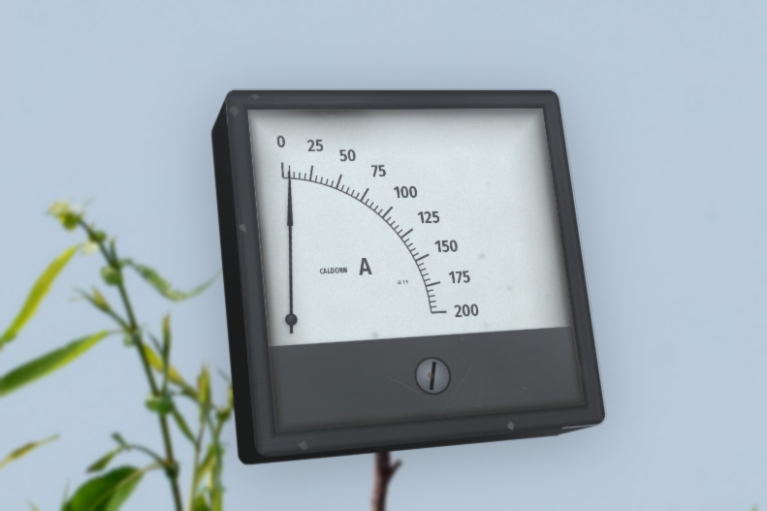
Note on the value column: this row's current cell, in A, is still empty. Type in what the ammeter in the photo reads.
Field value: 5 A
